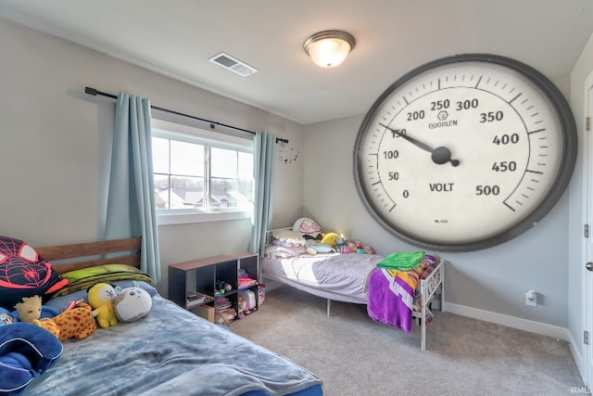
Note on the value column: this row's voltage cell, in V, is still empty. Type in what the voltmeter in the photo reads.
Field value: 150 V
